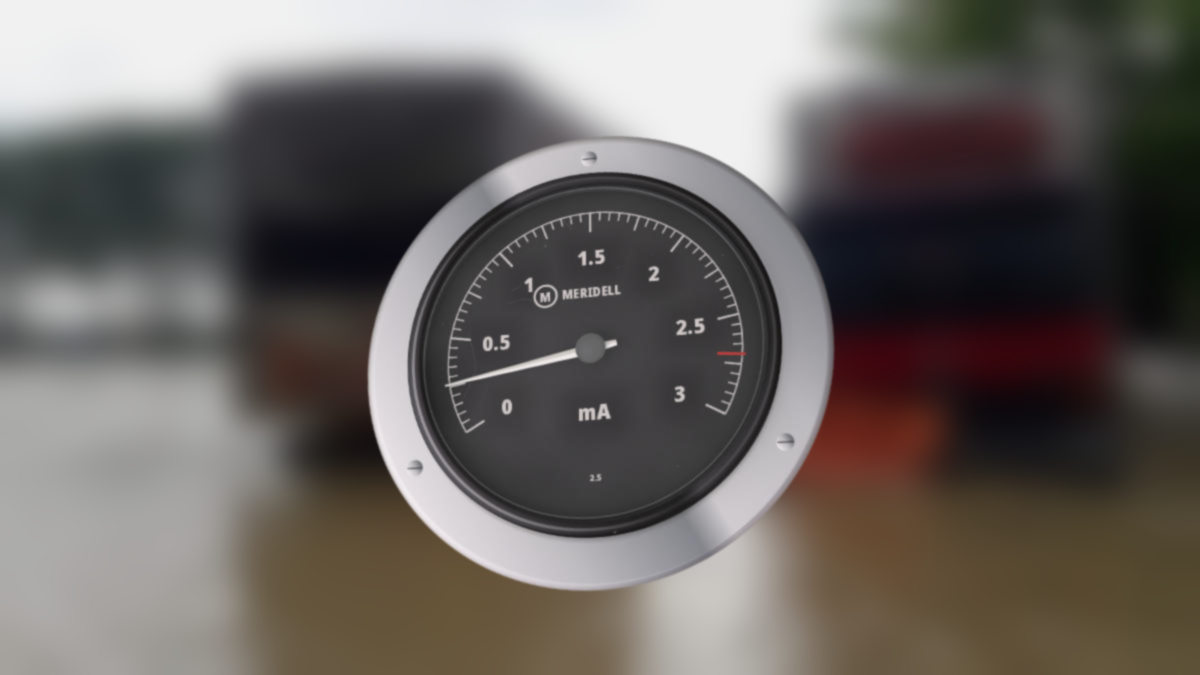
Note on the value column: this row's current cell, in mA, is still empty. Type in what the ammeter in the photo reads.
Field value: 0.25 mA
